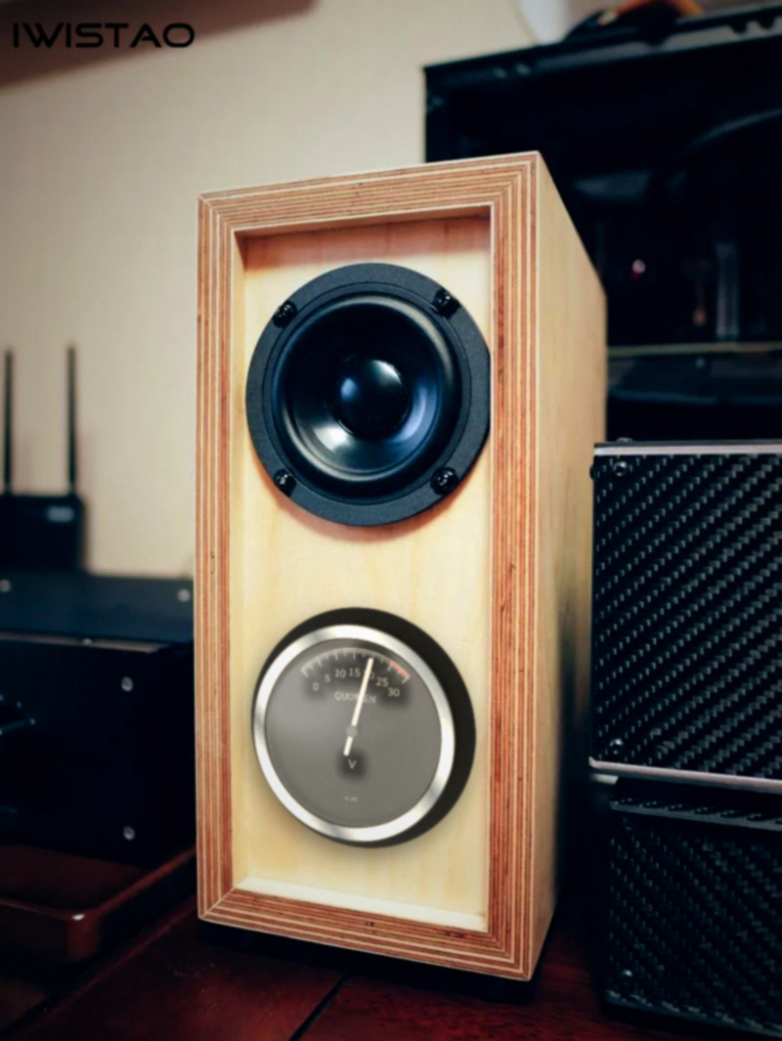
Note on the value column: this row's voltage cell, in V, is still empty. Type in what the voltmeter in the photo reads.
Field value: 20 V
